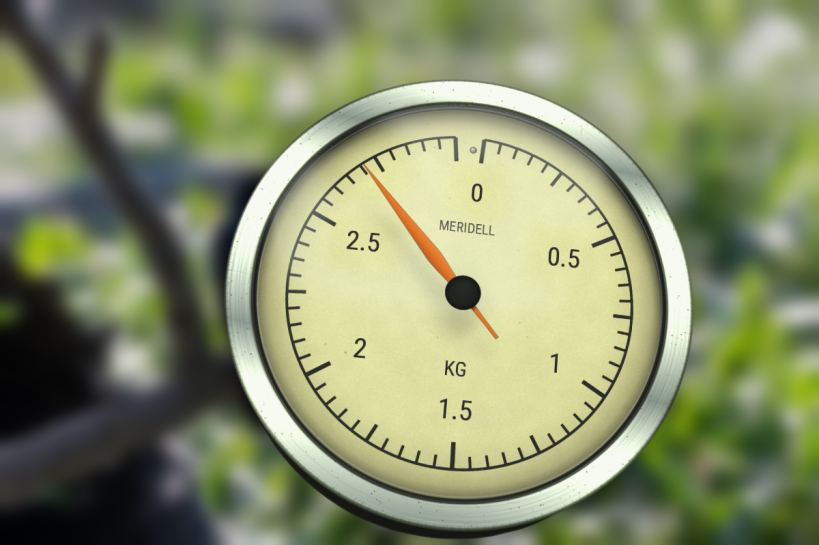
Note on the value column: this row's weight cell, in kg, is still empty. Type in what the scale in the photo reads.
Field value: 2.7 kg
